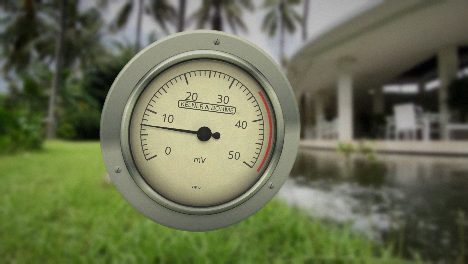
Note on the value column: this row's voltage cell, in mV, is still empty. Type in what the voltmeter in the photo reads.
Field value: 7 mV
